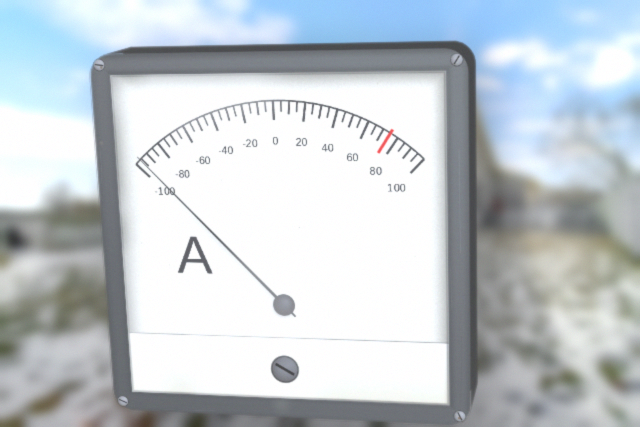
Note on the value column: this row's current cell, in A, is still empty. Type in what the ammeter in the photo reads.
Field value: -95 A
